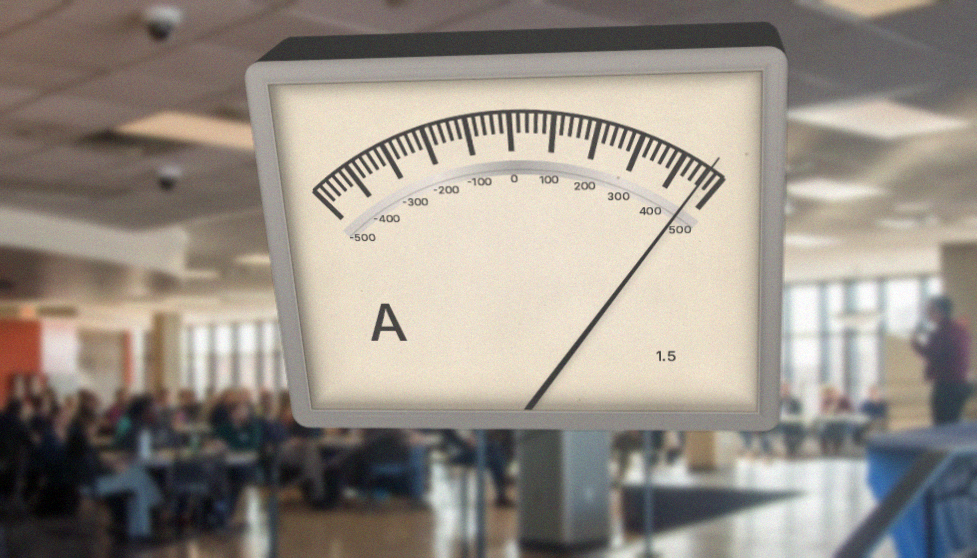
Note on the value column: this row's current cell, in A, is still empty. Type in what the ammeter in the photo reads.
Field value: 460 A
